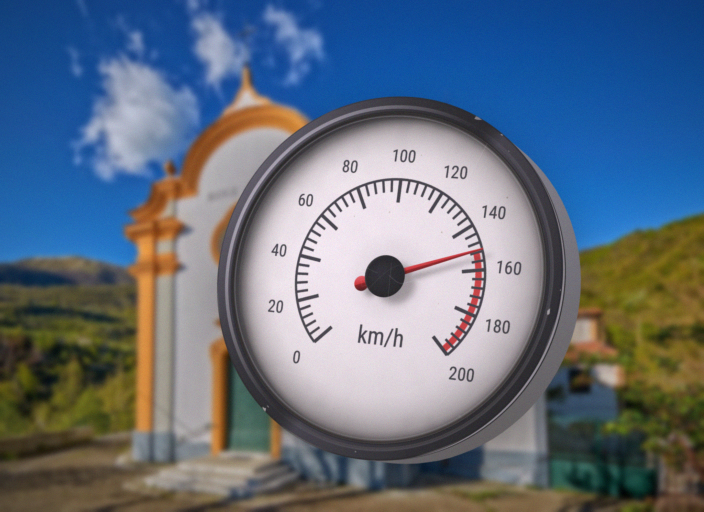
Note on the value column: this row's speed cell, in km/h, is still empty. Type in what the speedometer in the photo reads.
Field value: 152 km/h
